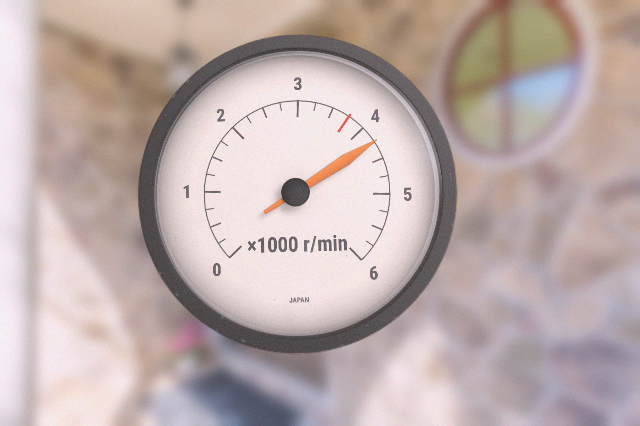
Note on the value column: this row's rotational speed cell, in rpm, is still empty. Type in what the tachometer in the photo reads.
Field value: 4250 rpm
